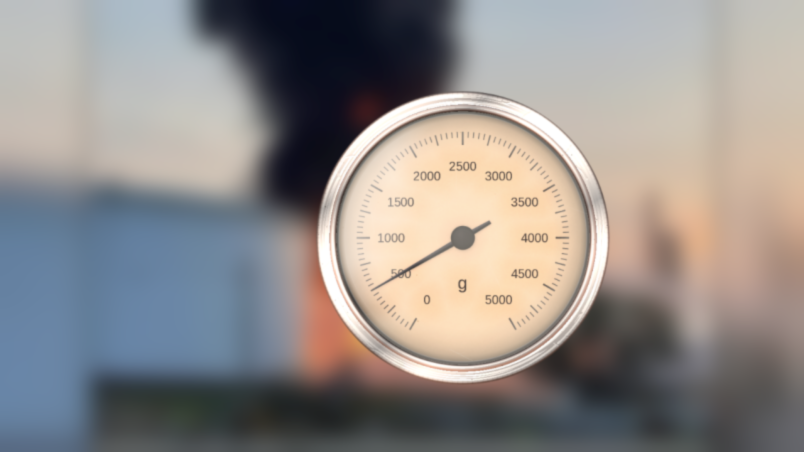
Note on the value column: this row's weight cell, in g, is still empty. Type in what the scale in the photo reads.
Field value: 500 g
